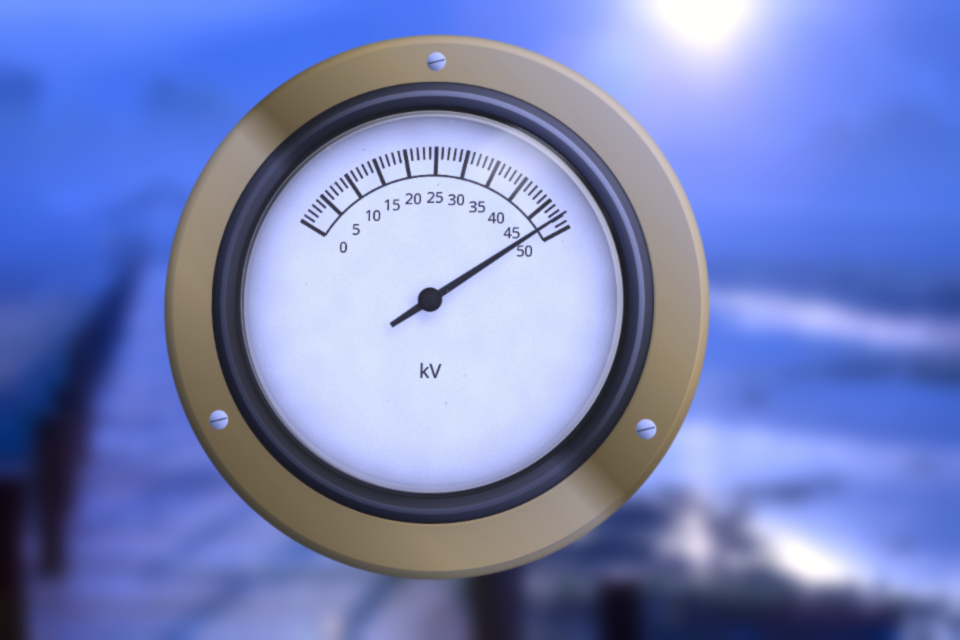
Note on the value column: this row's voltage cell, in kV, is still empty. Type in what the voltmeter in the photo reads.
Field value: 48 kV
